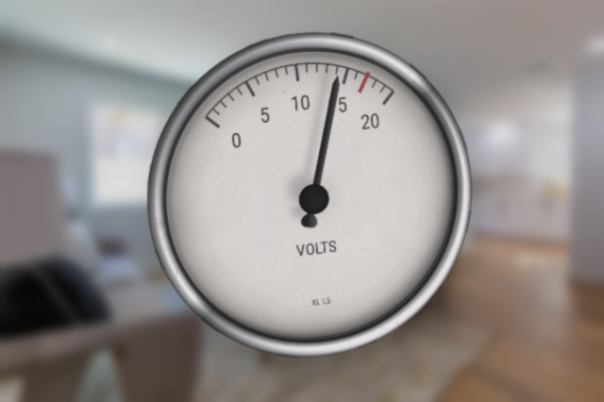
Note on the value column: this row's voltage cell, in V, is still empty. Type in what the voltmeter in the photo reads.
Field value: 14 V
